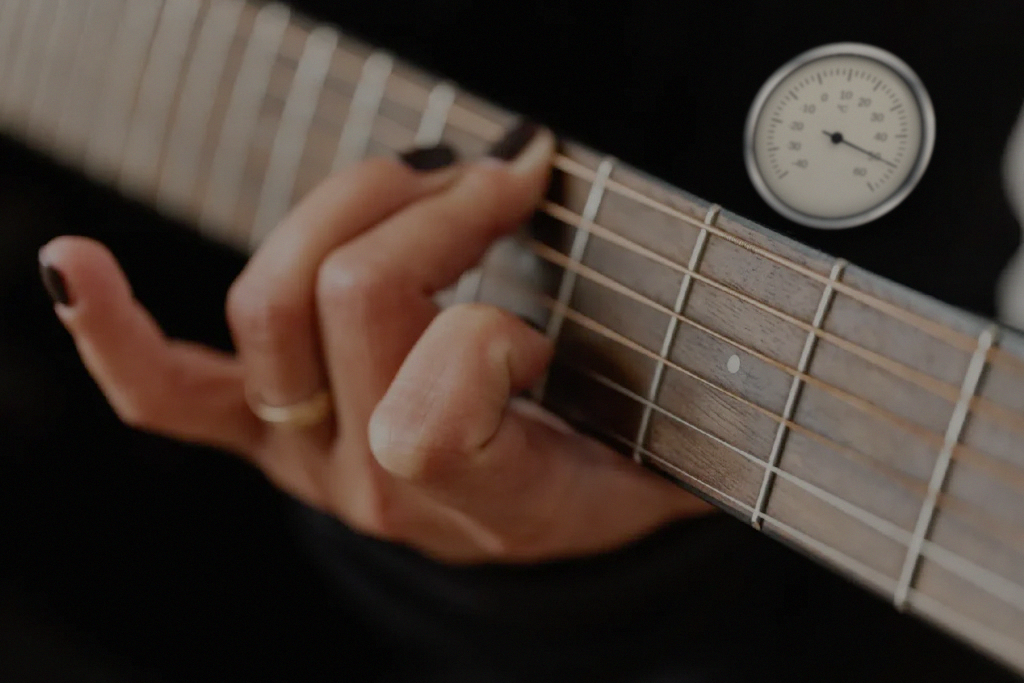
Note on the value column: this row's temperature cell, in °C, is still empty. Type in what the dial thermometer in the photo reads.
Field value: 50 °C
